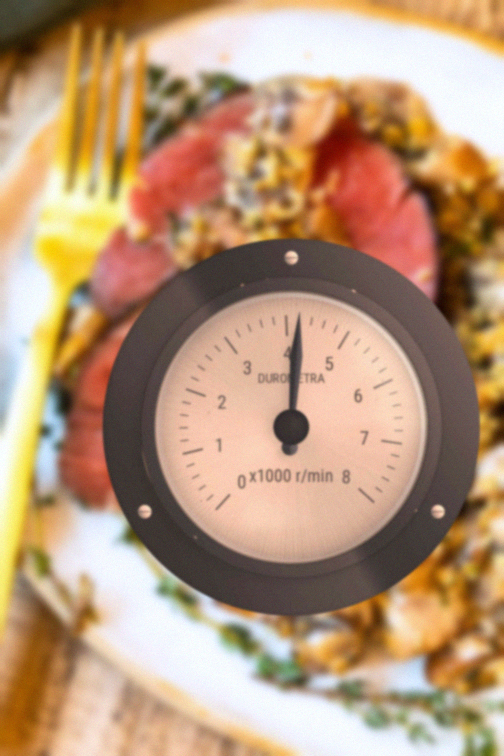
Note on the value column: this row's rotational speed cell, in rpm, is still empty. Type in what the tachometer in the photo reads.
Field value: 4200 rpm
